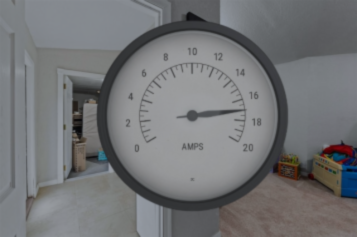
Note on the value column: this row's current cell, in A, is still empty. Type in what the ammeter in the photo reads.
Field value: 17 A
